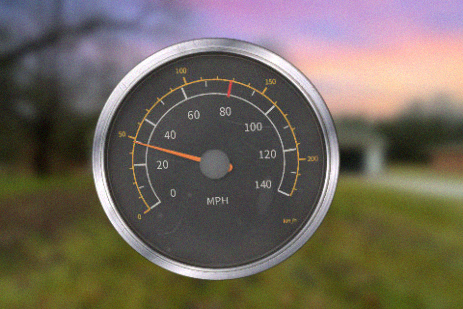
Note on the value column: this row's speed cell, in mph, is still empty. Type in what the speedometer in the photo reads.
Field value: 30 mph
